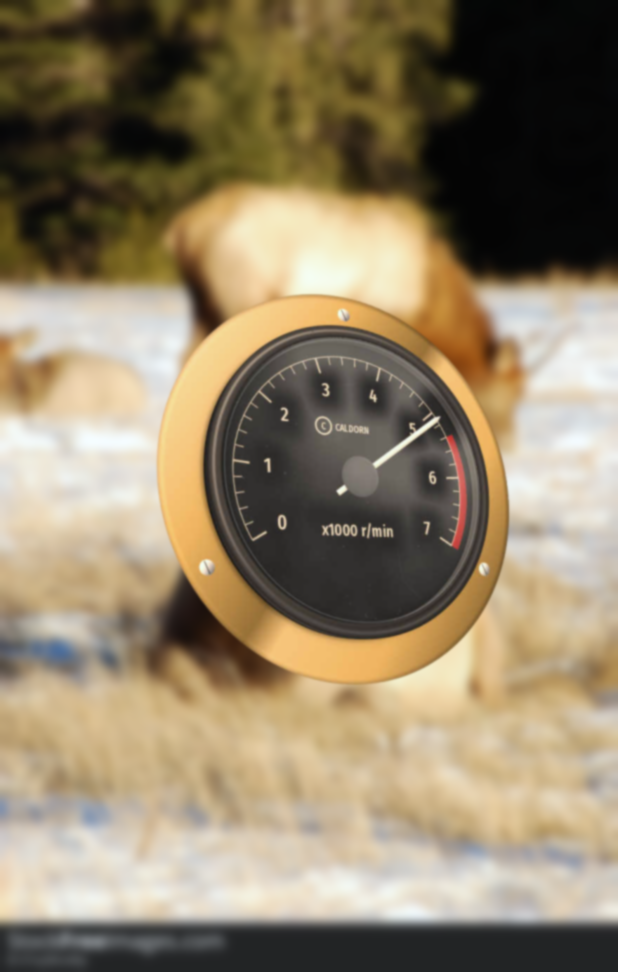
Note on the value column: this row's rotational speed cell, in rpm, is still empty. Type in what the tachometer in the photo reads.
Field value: 5100 rpm
